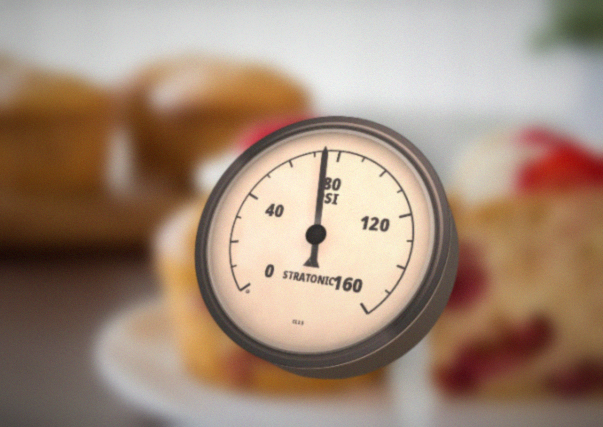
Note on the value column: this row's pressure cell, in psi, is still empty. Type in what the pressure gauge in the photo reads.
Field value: 75 psi
